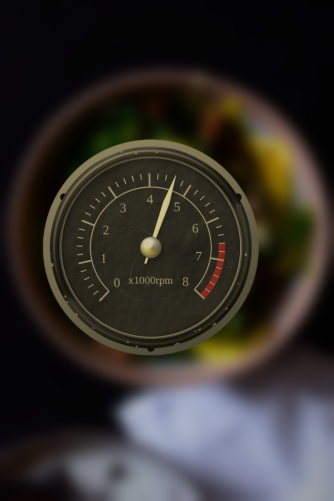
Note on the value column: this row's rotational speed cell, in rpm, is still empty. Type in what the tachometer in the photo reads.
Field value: 4600 rpm
